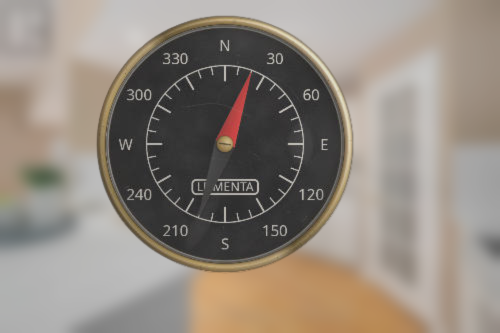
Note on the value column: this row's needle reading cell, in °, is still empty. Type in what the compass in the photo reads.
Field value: 20 °
